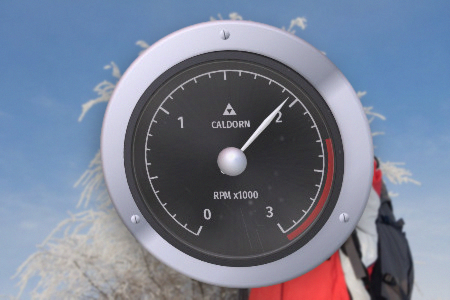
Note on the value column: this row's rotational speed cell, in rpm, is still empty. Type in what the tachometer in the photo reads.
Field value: 1950 rpm
